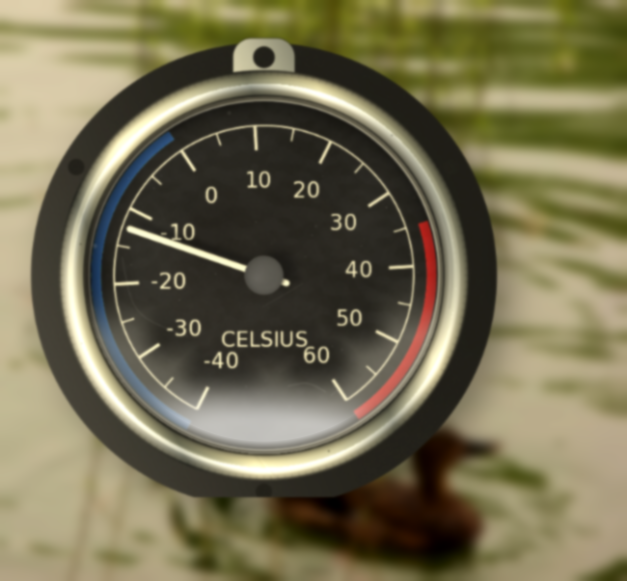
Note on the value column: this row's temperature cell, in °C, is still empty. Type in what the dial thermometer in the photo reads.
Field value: -12.5 °C
